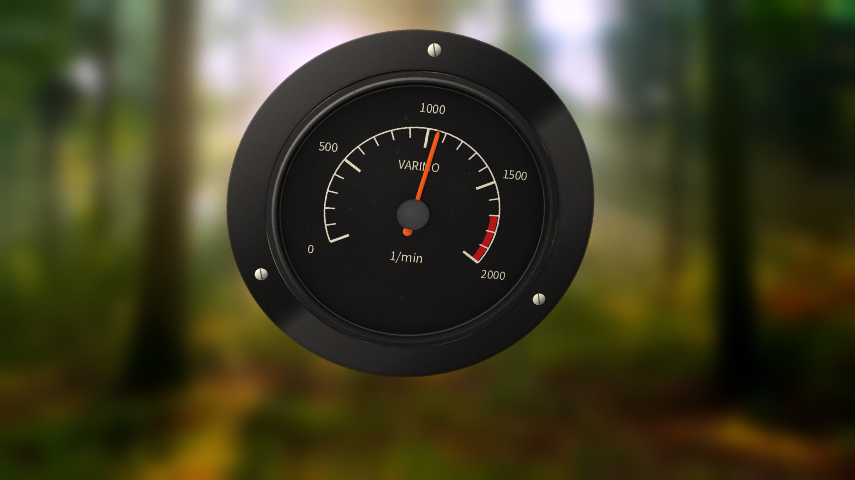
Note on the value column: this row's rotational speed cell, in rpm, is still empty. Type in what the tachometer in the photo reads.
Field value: 1050 rpm
